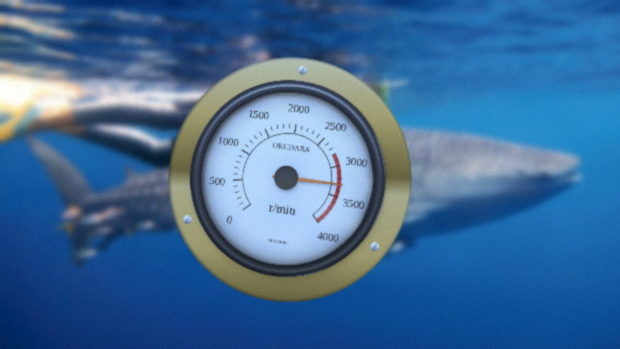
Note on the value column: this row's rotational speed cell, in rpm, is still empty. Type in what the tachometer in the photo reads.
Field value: 3300 rpm
